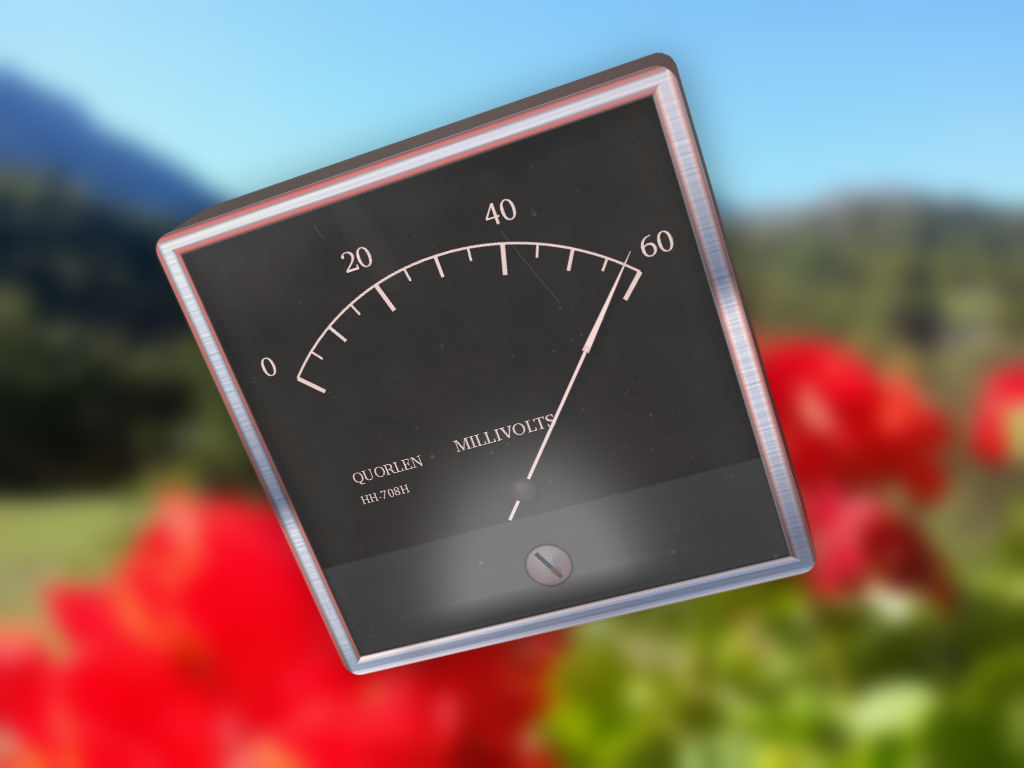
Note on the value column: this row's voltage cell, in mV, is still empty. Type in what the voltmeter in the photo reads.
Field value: 57.5 mV
